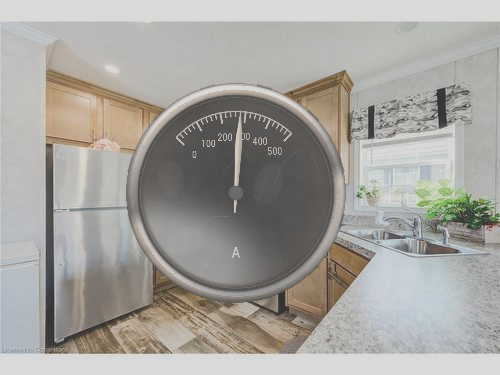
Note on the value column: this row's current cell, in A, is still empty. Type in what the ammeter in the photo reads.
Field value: 280 A
